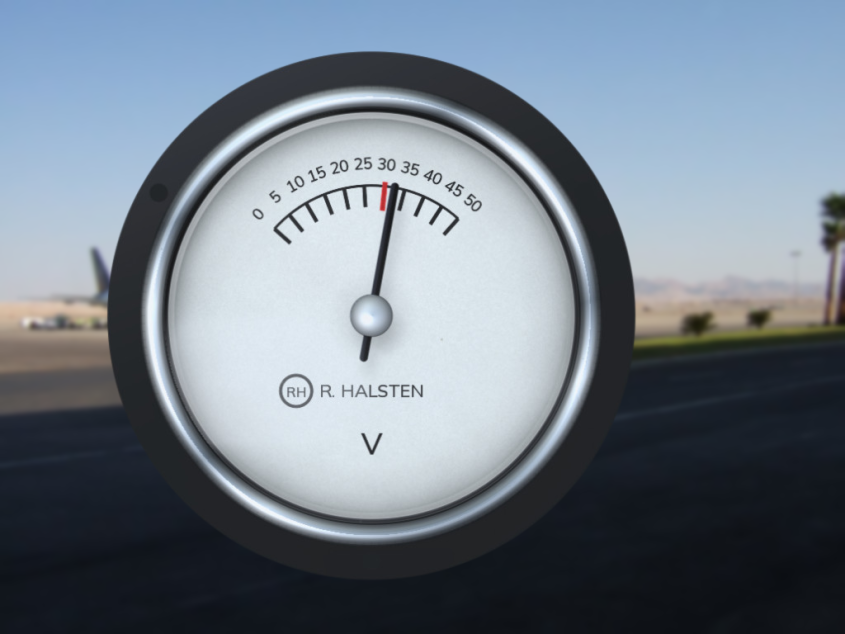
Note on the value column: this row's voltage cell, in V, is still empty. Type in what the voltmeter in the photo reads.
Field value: 32.5 V
